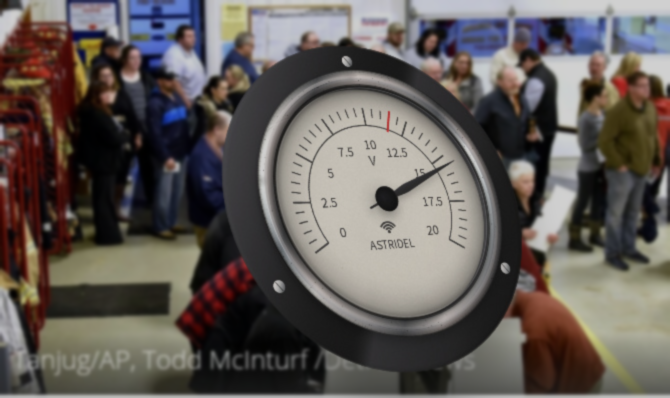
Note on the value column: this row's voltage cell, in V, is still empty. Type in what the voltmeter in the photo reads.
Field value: 15.5 V
